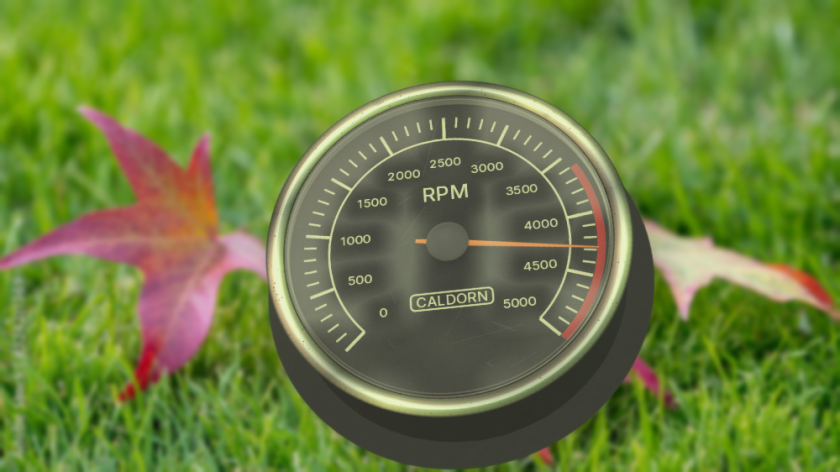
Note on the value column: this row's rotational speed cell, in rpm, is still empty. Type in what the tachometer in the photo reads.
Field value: 4300 rpm
